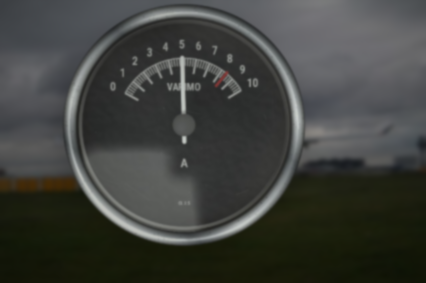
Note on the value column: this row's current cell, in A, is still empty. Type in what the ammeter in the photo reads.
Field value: 5 A
